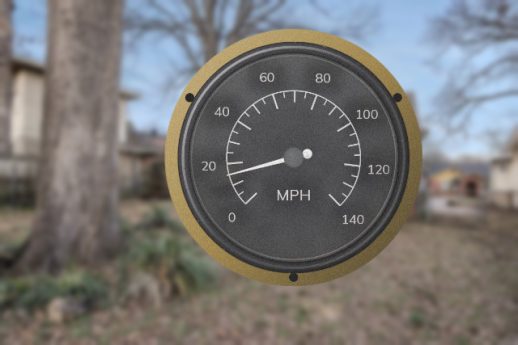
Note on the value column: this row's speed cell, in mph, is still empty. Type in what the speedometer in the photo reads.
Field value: 15 mph
